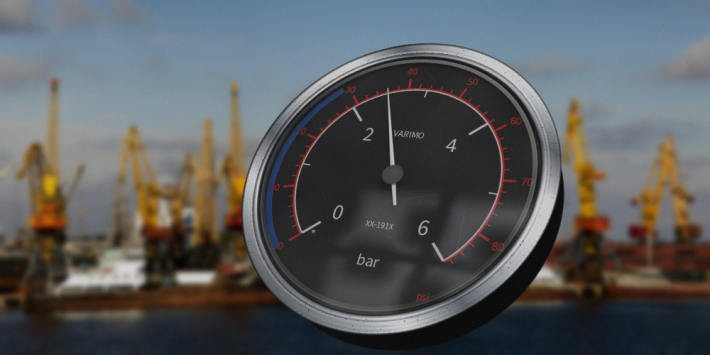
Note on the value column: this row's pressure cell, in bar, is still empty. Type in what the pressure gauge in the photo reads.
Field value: 2.5 bar
